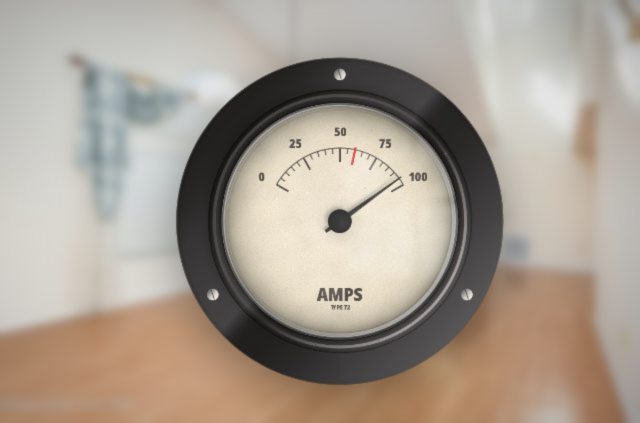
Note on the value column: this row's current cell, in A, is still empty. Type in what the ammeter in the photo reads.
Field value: 95 A
